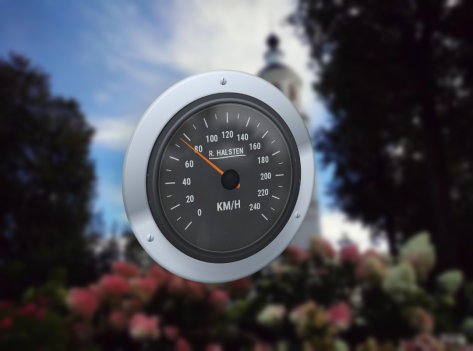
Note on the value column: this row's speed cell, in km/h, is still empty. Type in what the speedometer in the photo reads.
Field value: 75 km/h
